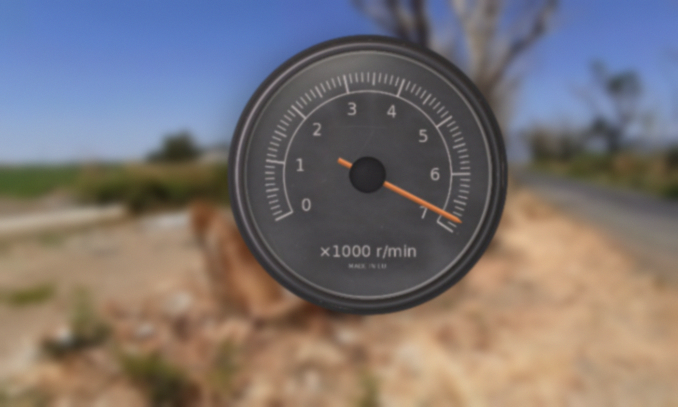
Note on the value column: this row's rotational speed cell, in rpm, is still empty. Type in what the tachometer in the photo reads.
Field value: 6800 rpm
